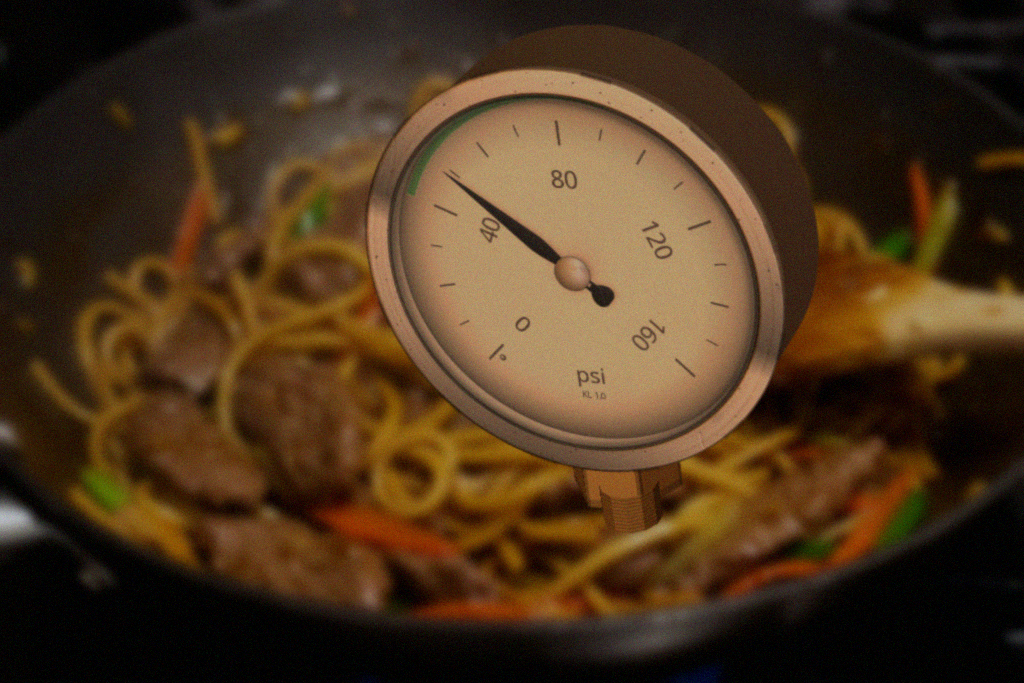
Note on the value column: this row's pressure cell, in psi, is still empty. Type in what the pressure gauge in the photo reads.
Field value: 50 psi
